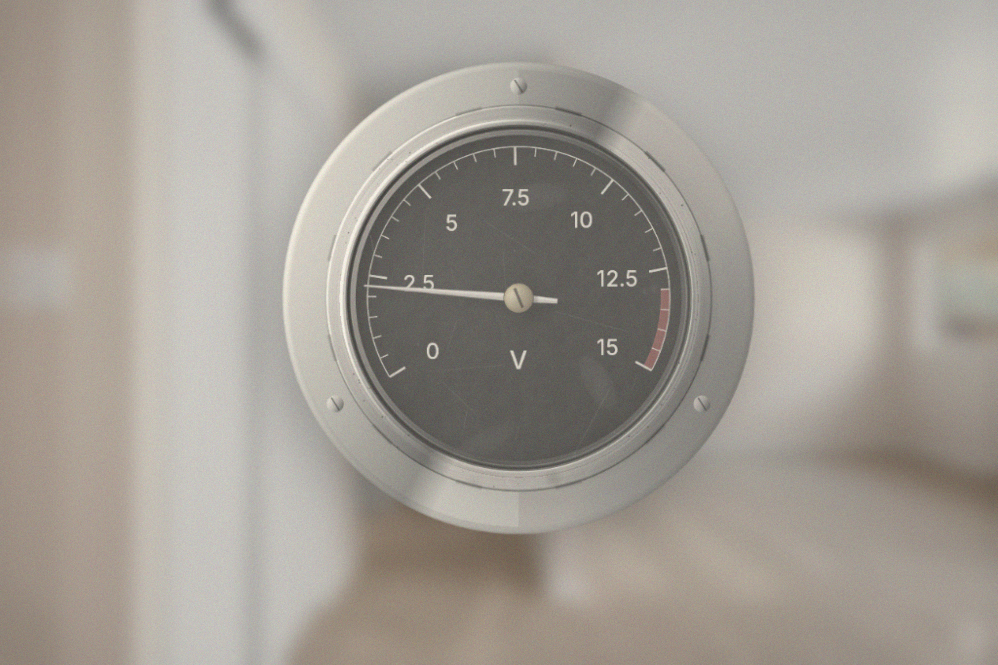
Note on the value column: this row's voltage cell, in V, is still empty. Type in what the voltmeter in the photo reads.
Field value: 2.25 V
